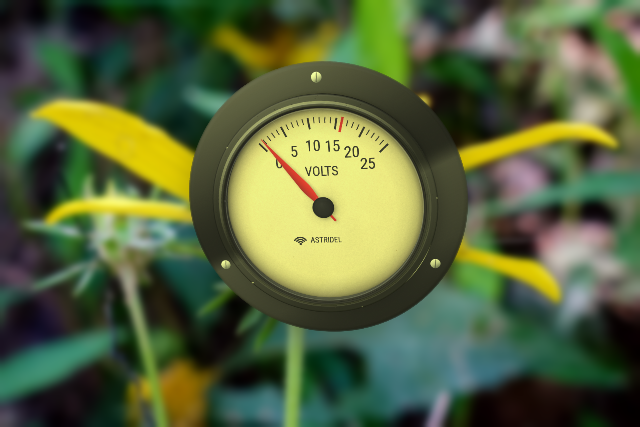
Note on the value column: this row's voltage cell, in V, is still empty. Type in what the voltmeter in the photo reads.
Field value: 1 V
